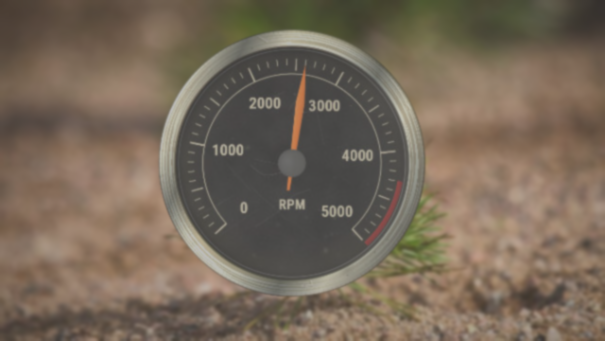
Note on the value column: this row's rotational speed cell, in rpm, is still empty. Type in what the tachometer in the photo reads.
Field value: 2600 rpm
